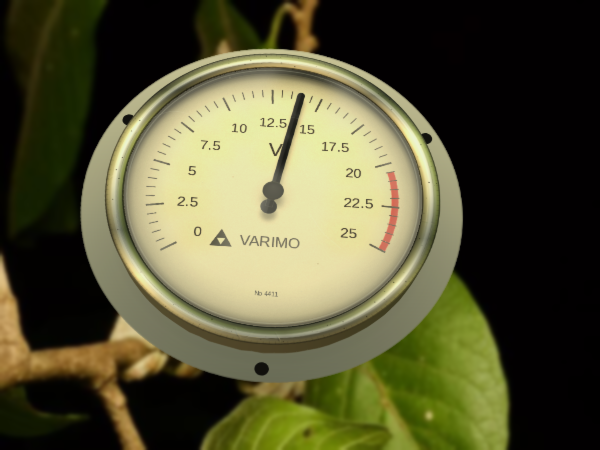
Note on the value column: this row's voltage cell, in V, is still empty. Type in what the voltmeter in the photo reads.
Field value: 14 V
